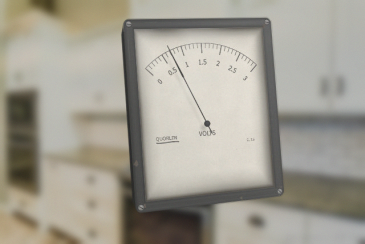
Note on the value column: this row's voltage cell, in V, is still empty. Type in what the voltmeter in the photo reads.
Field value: 0.7 V
